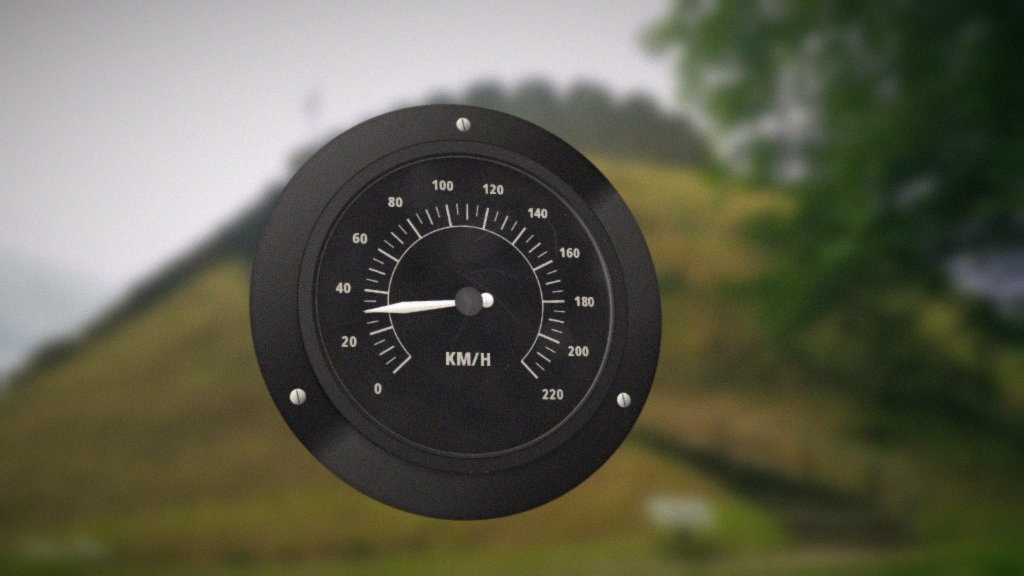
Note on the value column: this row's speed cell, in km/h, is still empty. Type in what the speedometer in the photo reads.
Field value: 30 km/h
